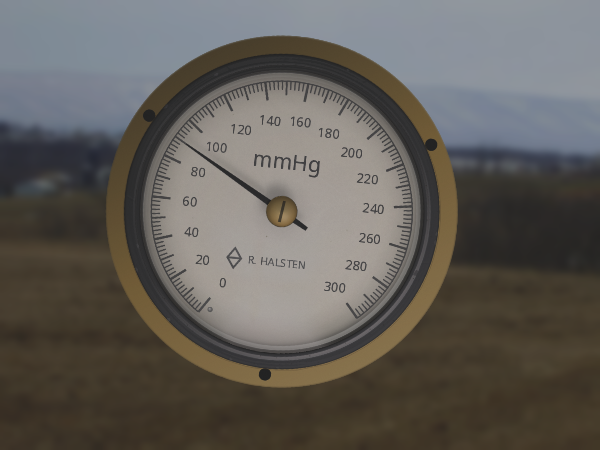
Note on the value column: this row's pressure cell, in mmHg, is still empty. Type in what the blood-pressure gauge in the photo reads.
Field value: 90 mmHg
